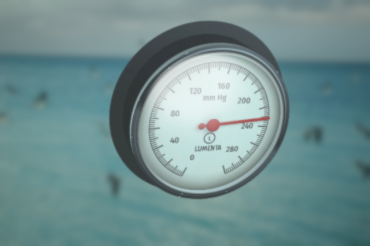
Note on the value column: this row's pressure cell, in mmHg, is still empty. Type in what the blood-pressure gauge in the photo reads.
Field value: 230 mmHg
